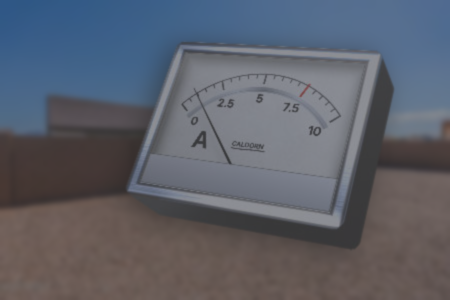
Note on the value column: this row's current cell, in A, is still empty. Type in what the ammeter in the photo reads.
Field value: 1 A
